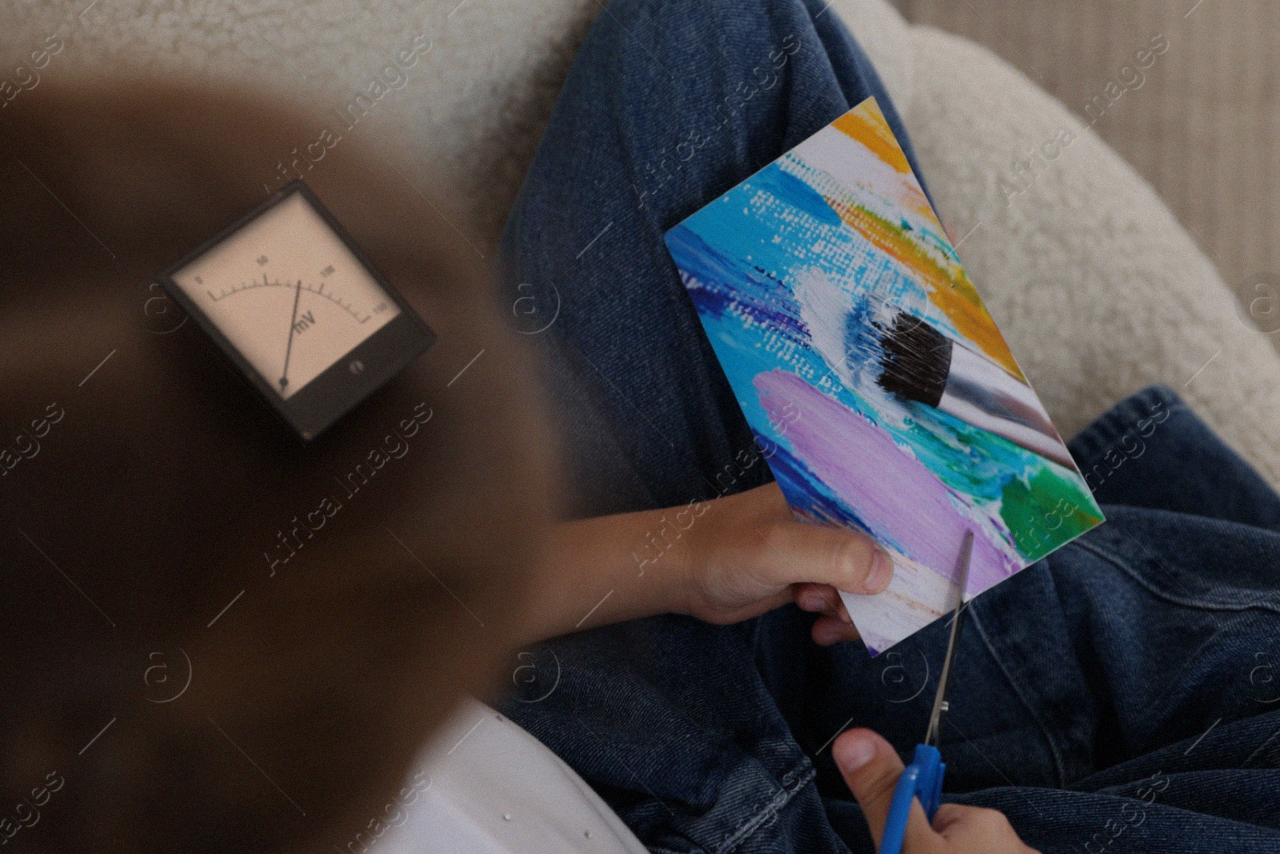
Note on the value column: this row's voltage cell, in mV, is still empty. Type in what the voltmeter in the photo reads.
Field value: 80 mV
